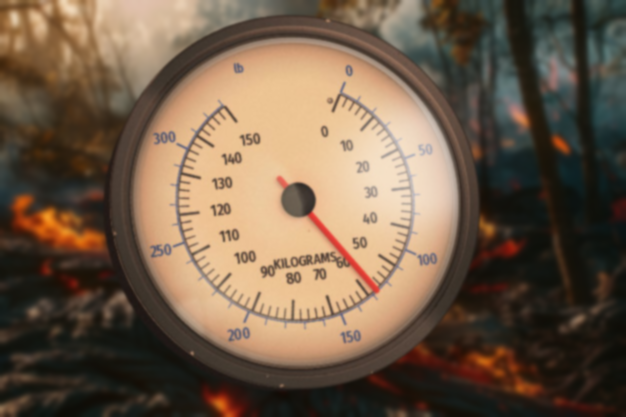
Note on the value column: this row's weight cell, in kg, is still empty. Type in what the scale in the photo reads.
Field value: 58 kg
